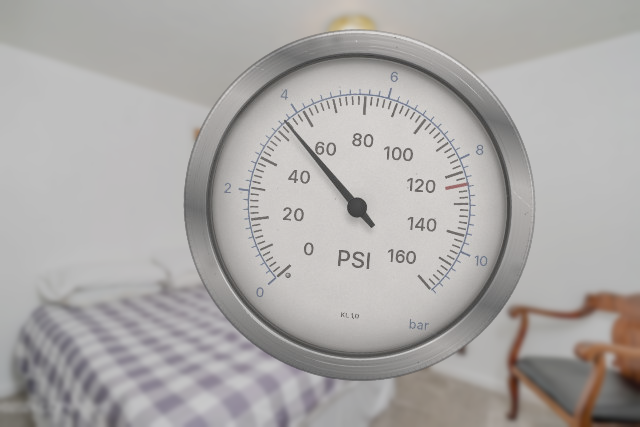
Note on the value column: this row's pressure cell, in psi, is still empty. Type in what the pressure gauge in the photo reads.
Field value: 54 psi
